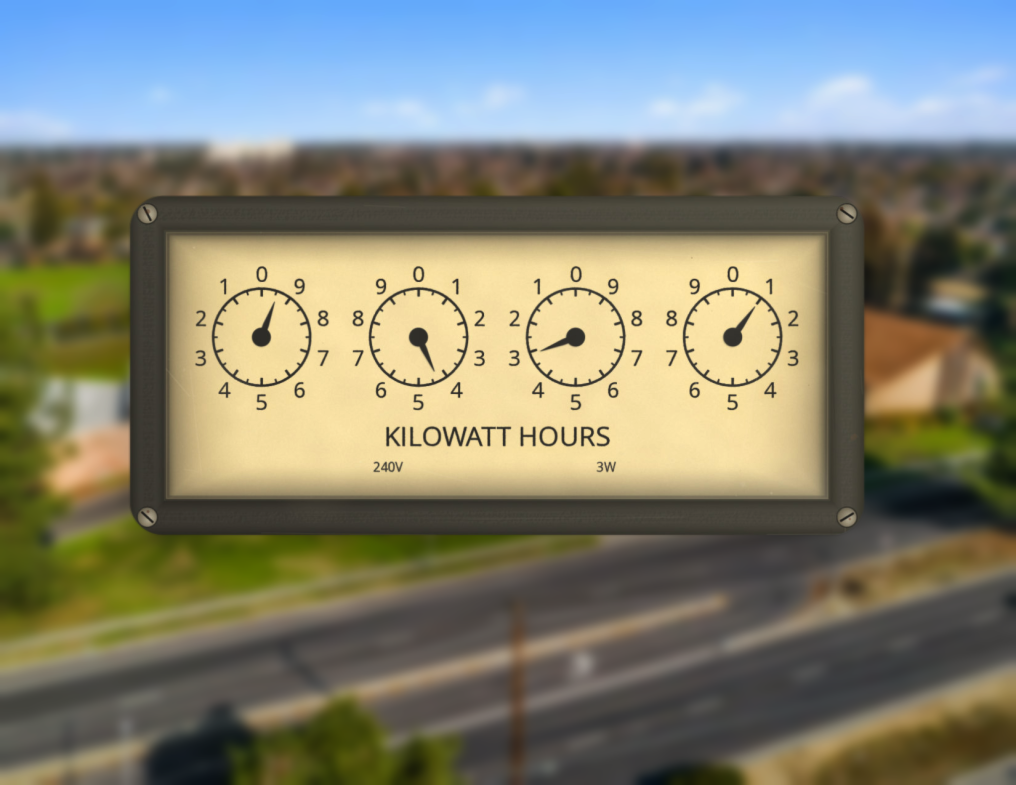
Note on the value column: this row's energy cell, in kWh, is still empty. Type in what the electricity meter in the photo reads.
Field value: 9431 kWh
